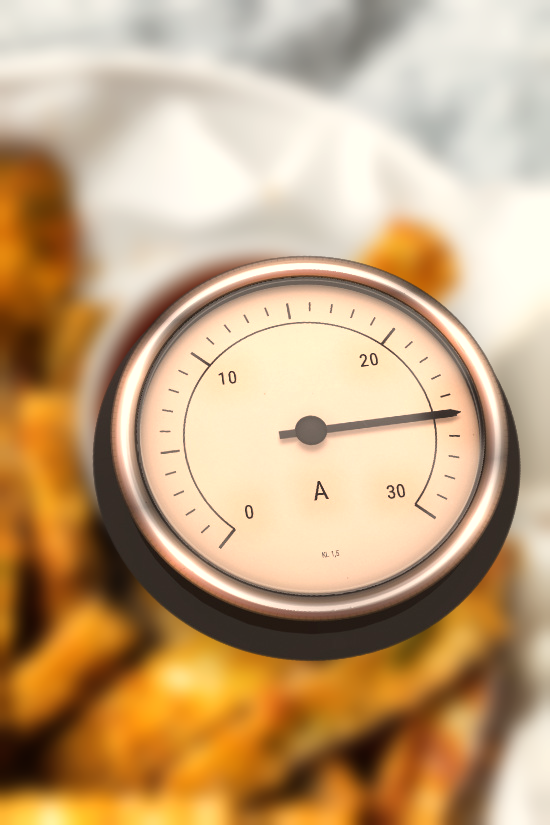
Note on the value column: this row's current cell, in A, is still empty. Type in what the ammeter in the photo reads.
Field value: 25 A
